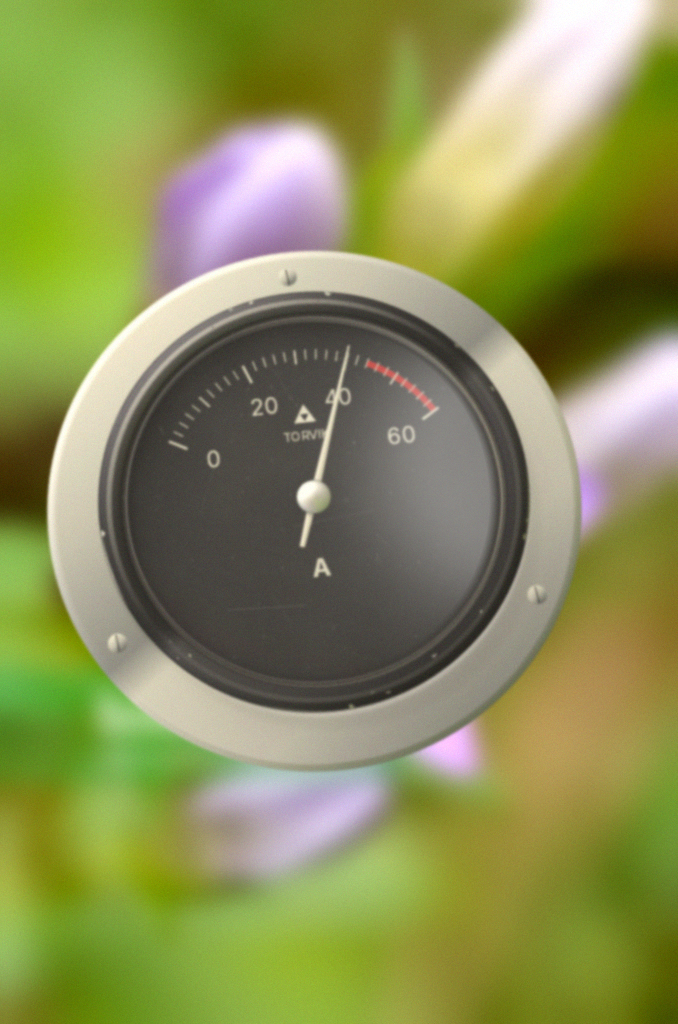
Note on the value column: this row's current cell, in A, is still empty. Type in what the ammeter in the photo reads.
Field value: 40 A
